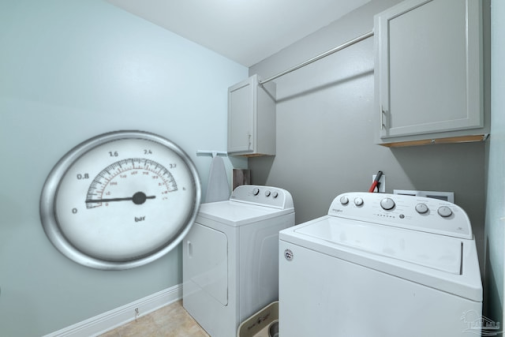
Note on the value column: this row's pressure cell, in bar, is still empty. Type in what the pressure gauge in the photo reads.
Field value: 0.2 bar
